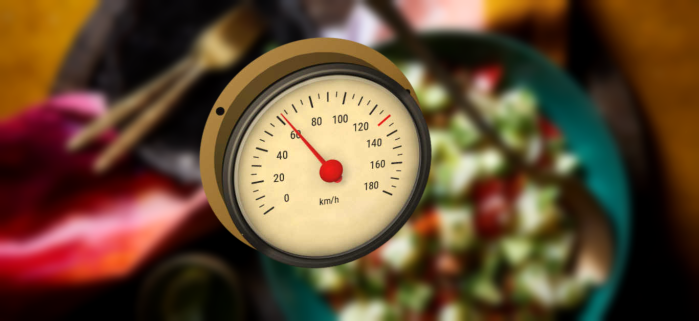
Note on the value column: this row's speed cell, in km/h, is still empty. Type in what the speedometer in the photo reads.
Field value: 62.5 km/h
